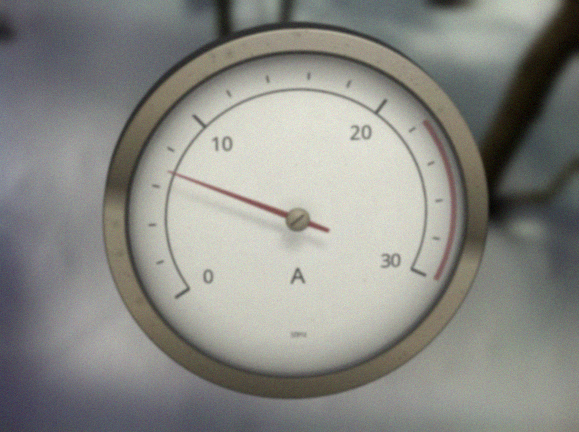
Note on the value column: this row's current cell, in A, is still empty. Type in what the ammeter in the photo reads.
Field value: 7 A
